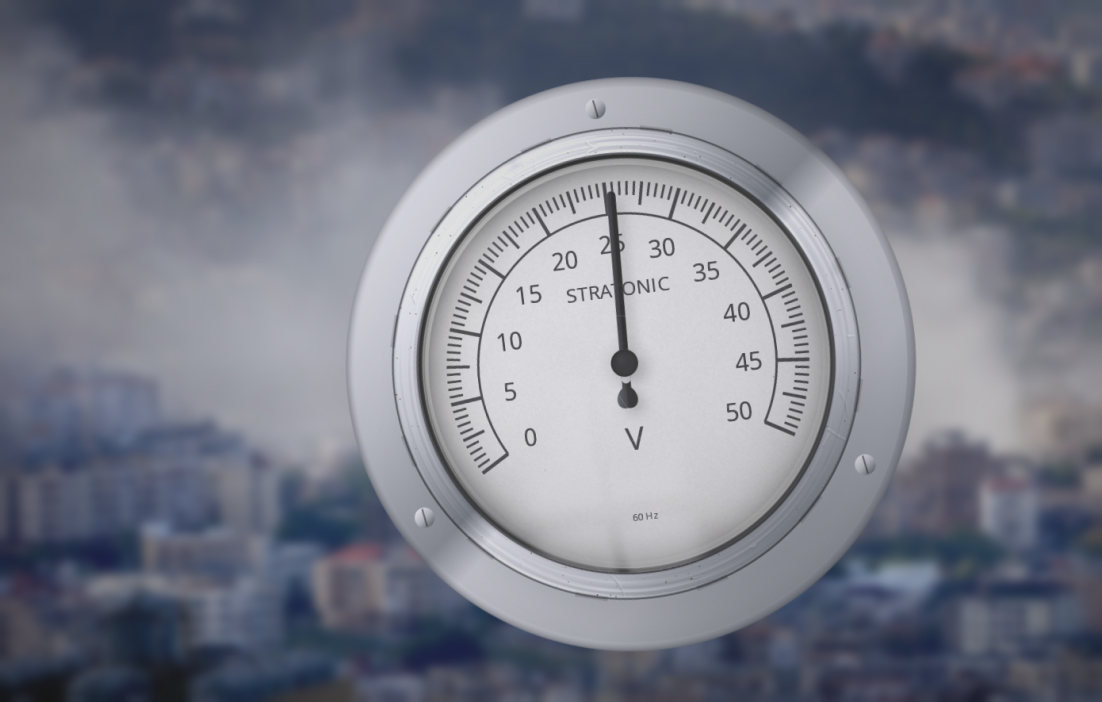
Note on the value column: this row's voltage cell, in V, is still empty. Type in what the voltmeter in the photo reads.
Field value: 25.5 V
